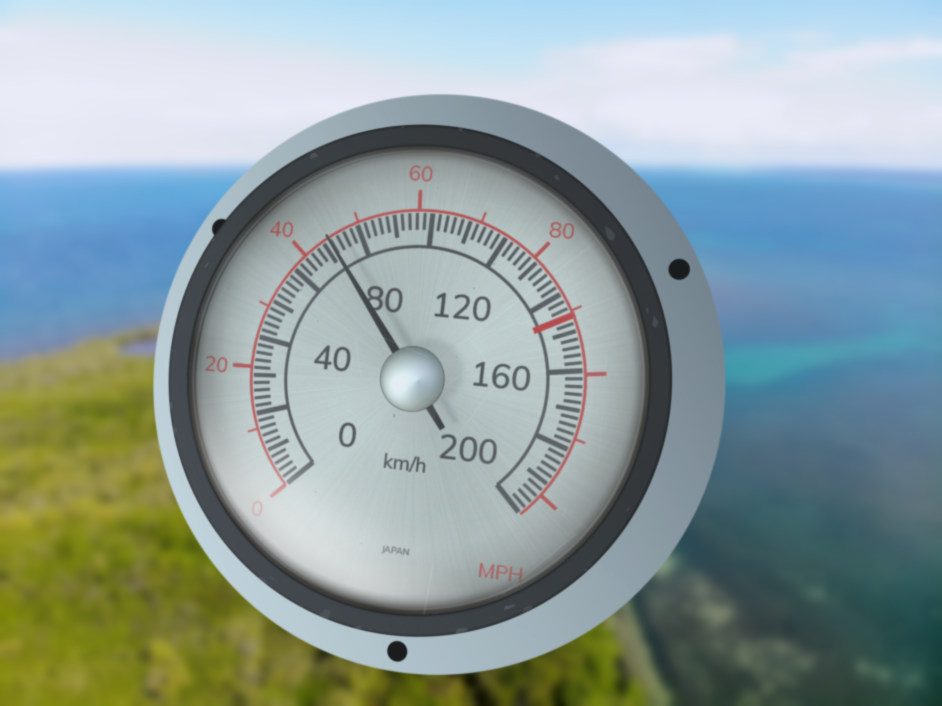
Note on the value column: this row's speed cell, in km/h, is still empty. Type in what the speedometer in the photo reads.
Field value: 72 km/h
